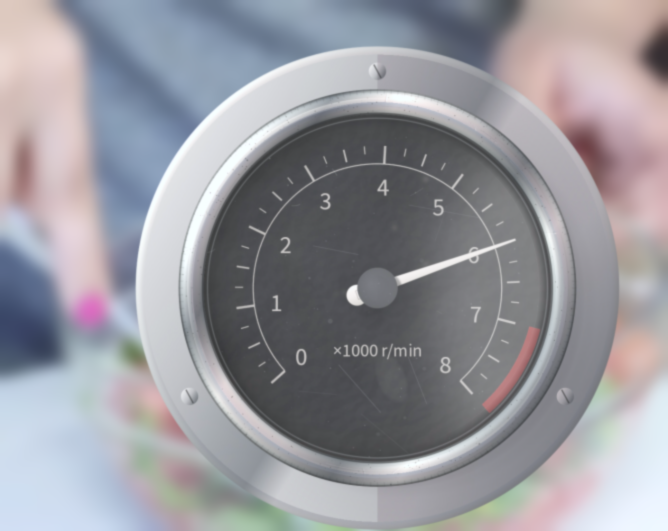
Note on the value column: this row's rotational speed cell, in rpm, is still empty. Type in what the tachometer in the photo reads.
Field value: 6000 rpm
